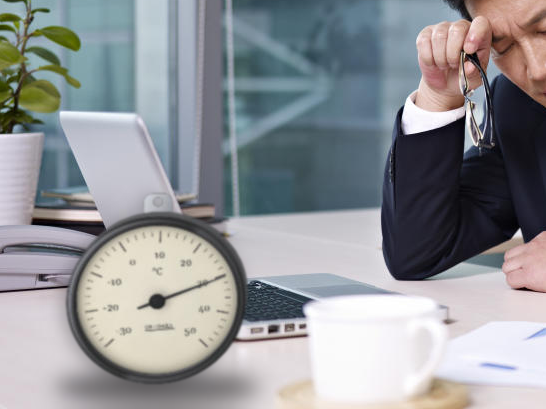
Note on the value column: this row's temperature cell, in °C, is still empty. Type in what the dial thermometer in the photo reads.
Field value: 30 °C
